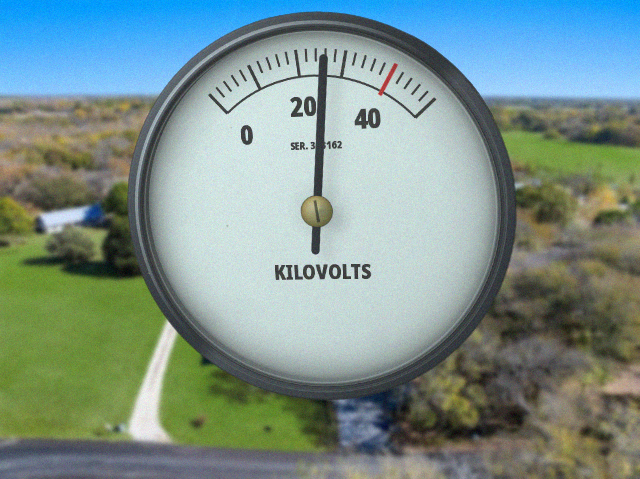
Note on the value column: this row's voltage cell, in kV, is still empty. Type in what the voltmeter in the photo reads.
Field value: 26 kV
